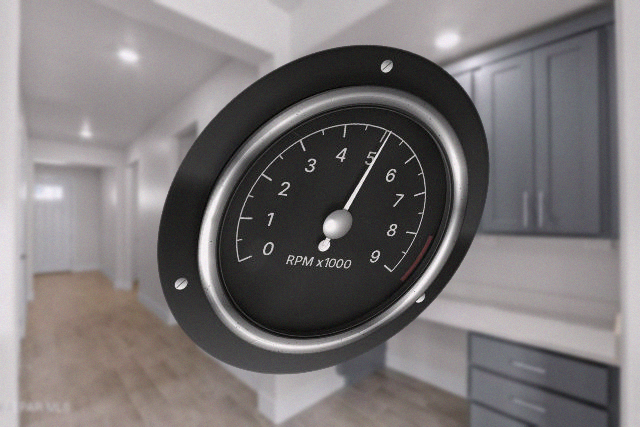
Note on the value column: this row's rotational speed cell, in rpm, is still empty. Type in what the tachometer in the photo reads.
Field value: 5000 rpm
